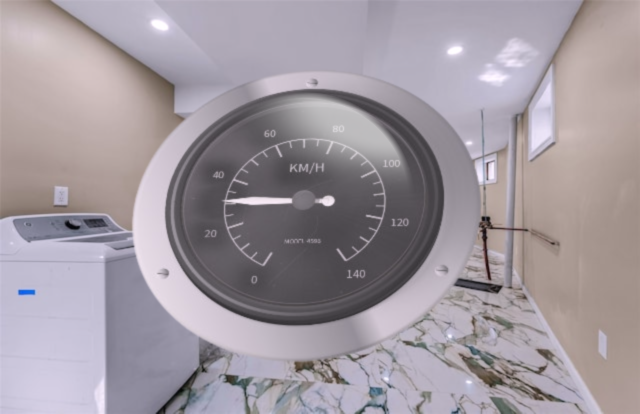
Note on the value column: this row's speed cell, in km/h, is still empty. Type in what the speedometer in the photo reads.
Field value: 30 km/h
